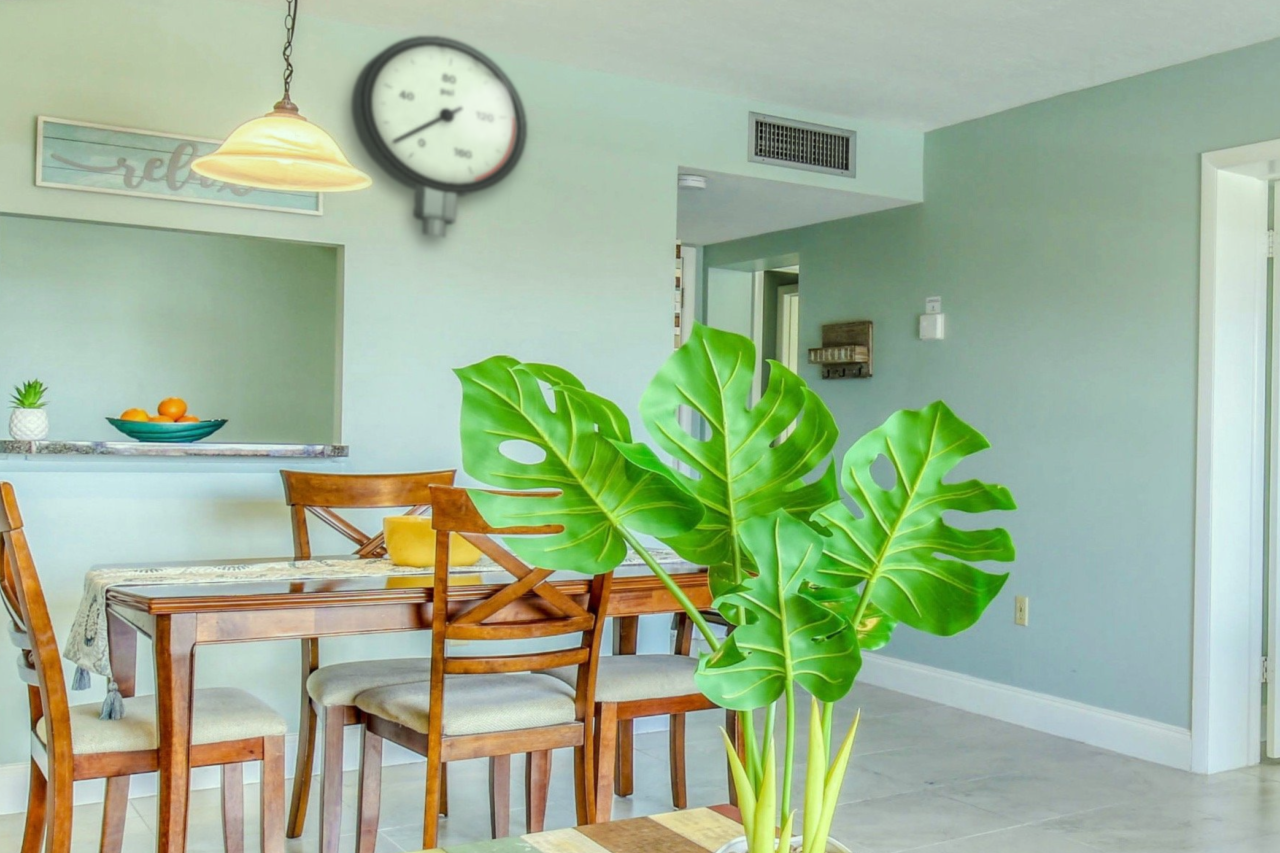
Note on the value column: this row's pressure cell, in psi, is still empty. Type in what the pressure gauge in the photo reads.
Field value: 10 psi
